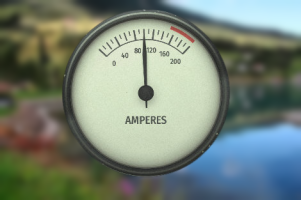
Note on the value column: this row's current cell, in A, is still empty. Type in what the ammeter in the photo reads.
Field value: 100 A
